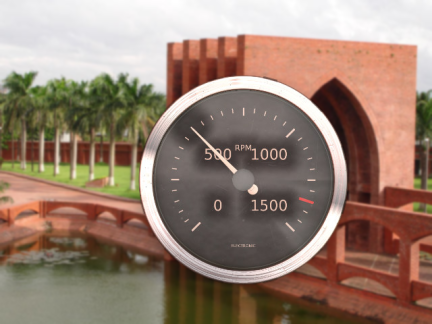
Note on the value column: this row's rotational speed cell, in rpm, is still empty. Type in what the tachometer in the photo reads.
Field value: 500 rpm
